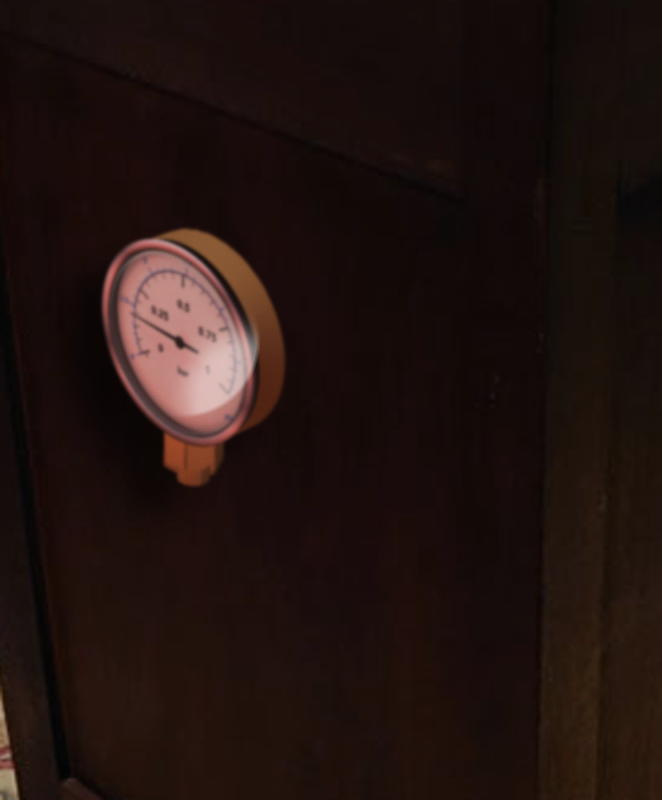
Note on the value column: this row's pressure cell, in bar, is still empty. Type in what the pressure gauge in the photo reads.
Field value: 0.15 bar
